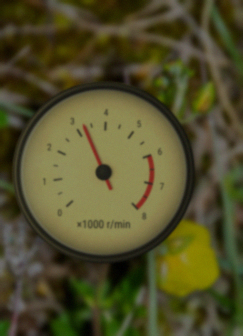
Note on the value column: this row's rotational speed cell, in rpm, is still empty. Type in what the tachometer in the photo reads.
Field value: 3250 rpm
